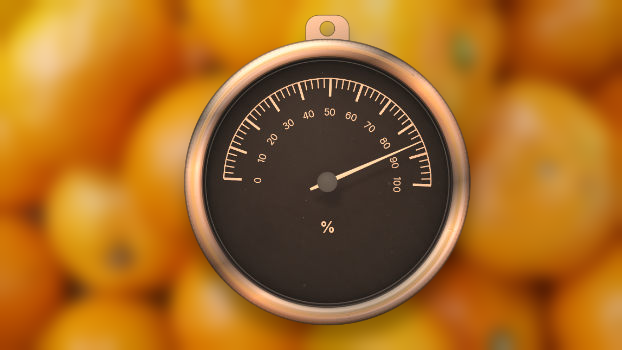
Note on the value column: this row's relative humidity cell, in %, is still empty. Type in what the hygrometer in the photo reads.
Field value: 86 %
